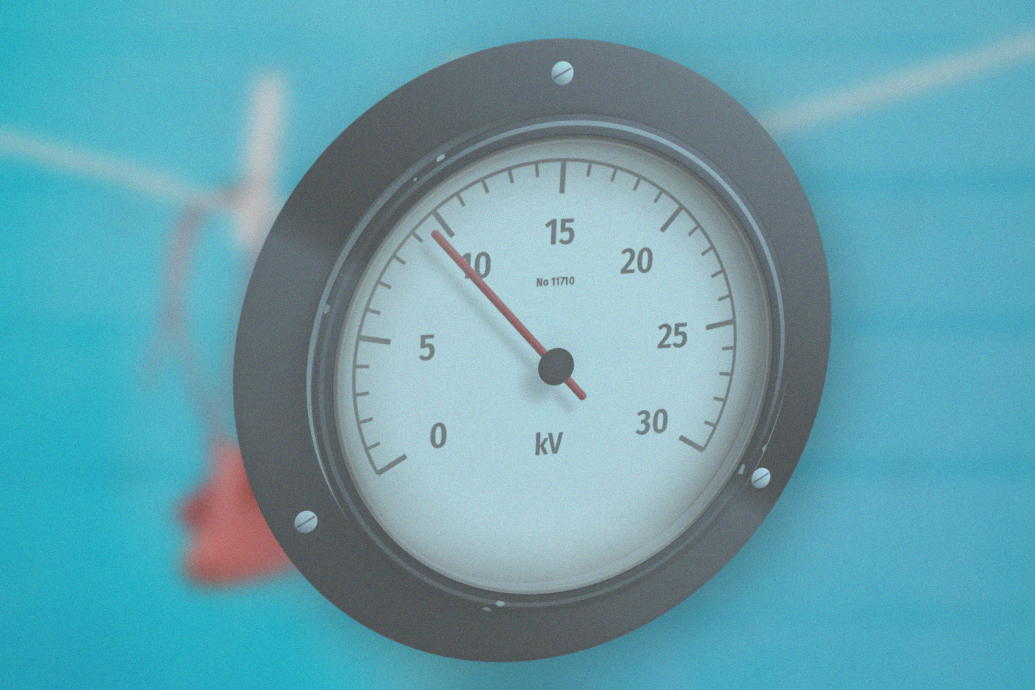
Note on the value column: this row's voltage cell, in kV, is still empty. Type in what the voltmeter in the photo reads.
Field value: 9.5 kV
